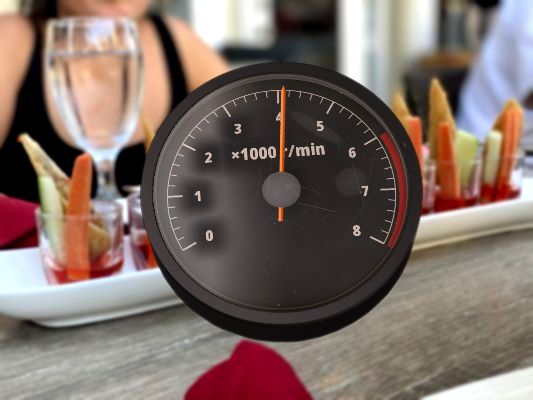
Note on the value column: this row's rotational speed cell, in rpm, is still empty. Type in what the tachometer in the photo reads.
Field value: 4100 rpm
